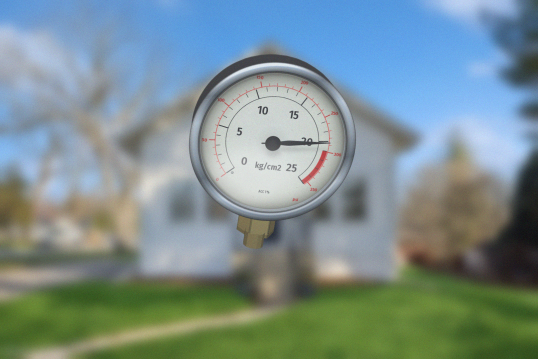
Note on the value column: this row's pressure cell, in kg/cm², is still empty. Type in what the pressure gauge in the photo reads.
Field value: 20 kg/cm²
